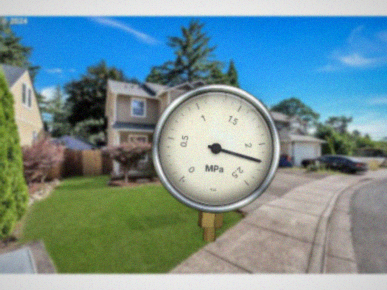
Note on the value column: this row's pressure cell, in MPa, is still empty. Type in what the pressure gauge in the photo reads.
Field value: 2.2 MPa
